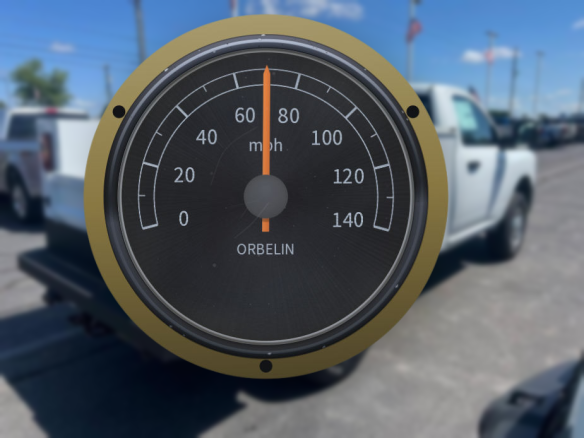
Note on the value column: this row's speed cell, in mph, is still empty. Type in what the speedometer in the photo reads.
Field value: 70 mph
